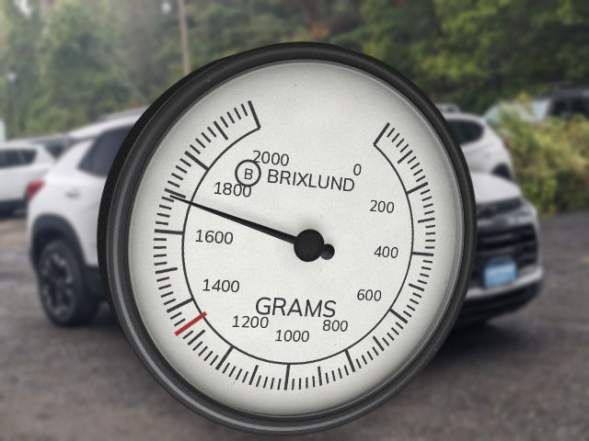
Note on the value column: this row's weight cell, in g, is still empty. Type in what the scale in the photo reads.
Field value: 1690 g
